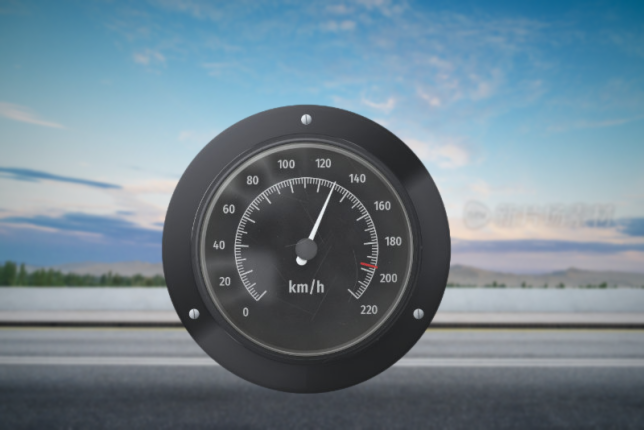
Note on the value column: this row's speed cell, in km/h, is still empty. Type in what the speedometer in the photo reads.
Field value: 130 km/h
